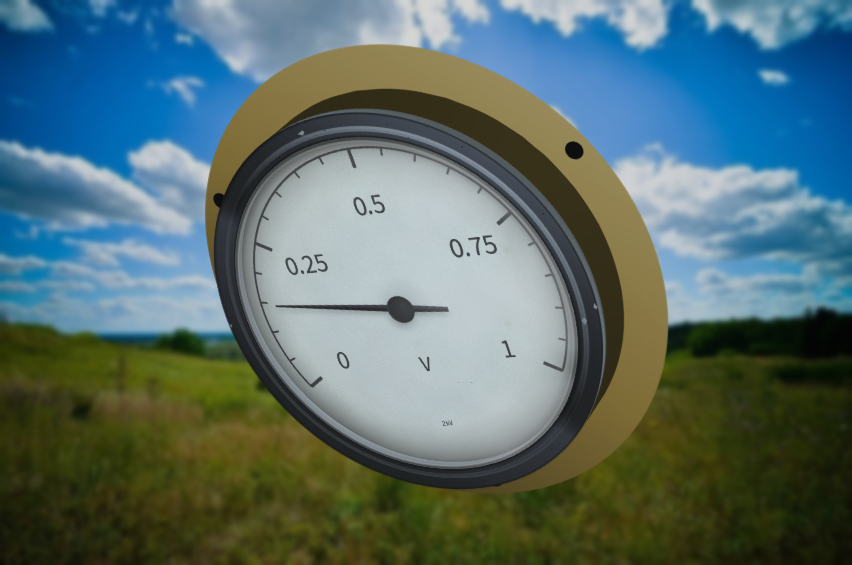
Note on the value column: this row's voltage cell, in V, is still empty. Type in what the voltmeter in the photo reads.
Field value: 0.15 V
